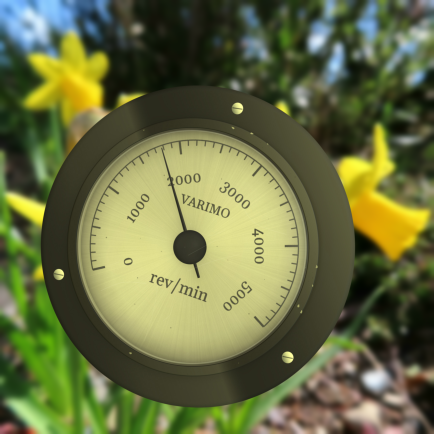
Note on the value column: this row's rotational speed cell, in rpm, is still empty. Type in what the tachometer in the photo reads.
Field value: 1800 rpm
